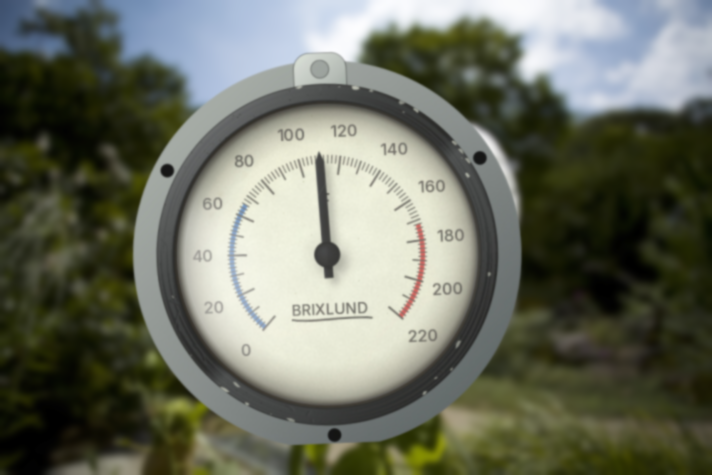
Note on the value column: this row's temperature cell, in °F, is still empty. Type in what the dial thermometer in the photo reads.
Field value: 110 °F
